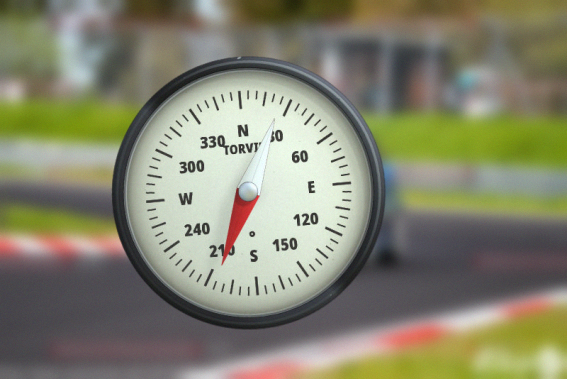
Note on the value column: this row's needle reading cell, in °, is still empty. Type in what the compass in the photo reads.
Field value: 205 °
